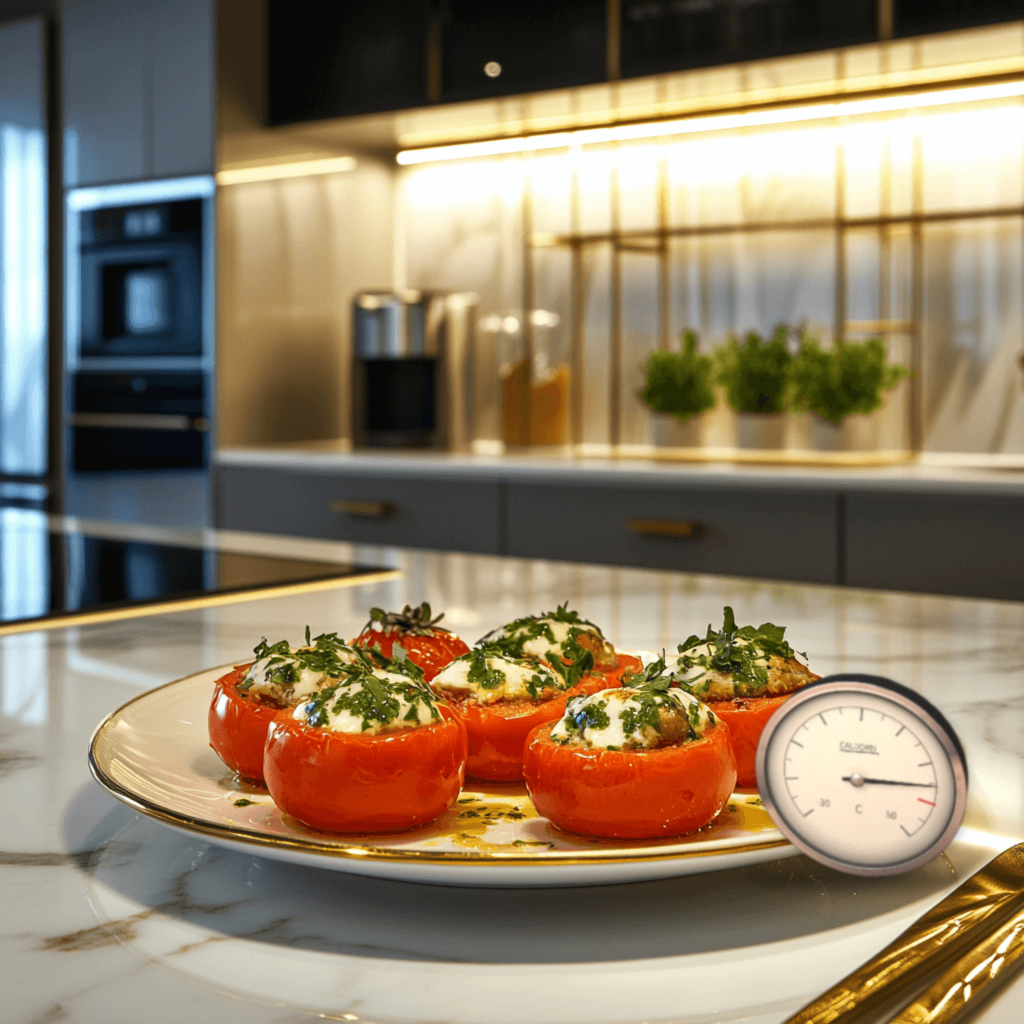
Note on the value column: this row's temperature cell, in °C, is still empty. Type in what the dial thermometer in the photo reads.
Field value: 35 °C
